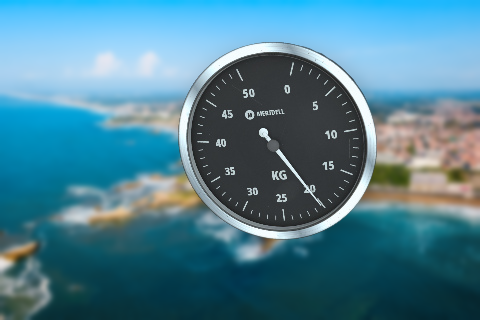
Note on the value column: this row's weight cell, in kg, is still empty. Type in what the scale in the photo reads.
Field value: 20 kg
